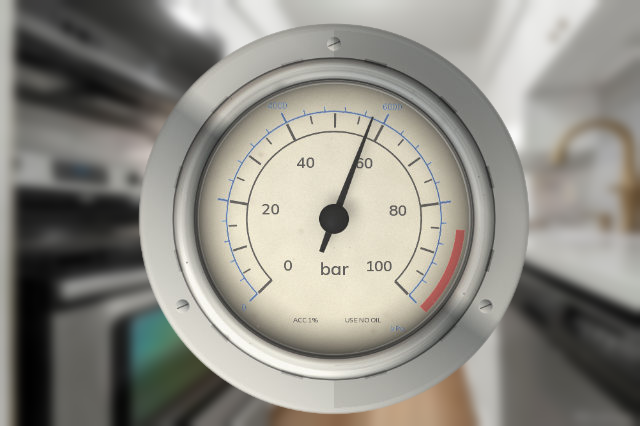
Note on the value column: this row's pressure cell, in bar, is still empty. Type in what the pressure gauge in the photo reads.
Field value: 57.5 bar
